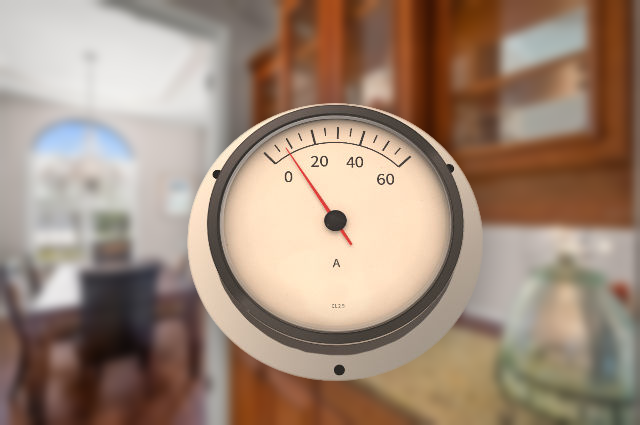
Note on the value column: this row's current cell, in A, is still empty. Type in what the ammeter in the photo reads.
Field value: 7.5 A
